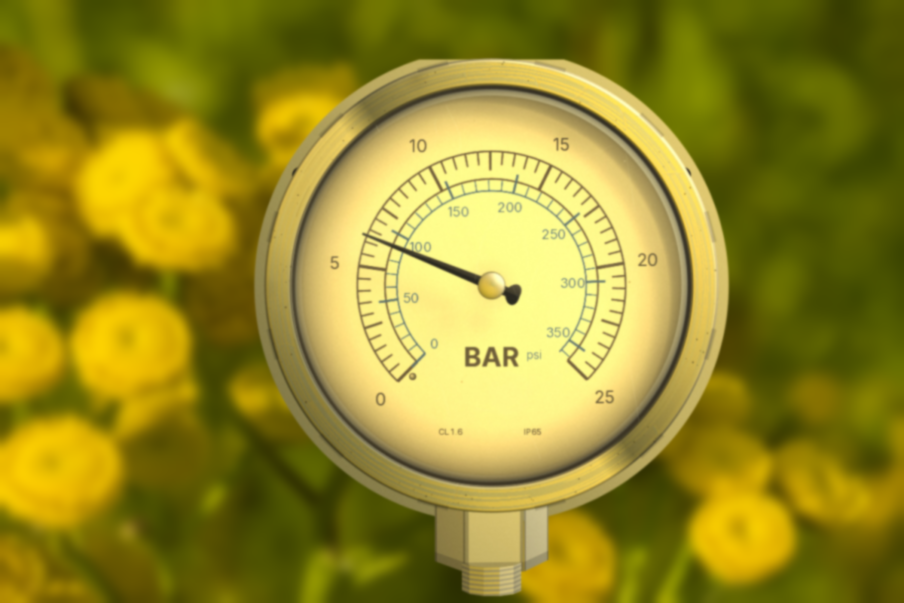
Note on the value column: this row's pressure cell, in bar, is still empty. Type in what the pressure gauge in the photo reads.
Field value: 6.25 bar
